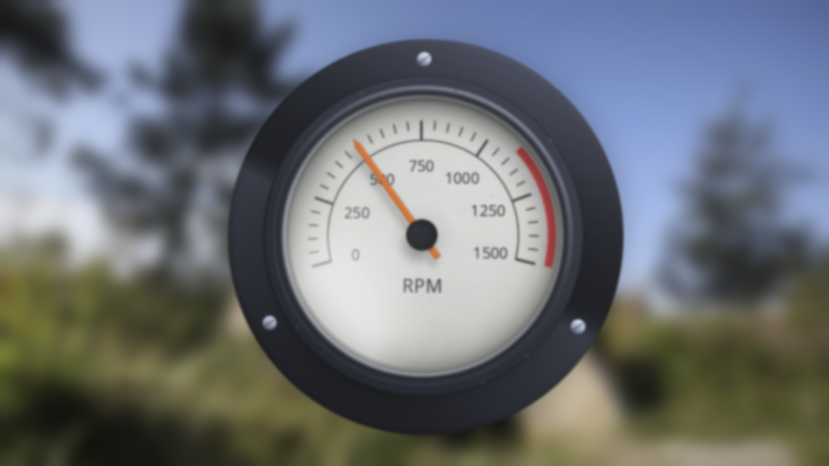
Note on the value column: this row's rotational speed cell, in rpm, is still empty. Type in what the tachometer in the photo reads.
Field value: 500 rpm
